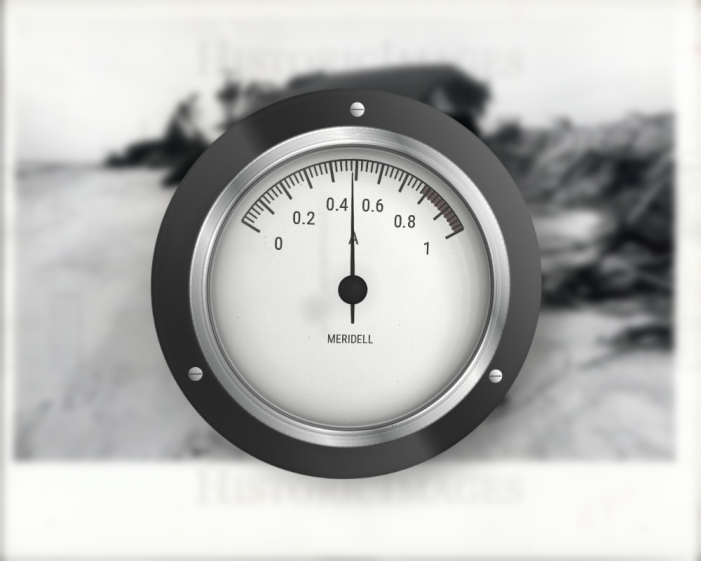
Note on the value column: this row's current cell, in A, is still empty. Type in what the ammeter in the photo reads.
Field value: 0.48 A
